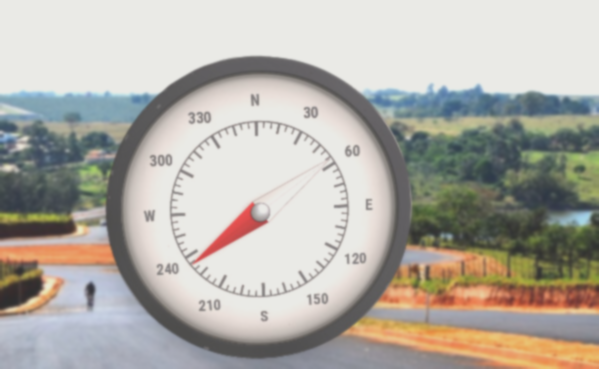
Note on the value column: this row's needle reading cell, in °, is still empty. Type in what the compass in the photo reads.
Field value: 235 °
